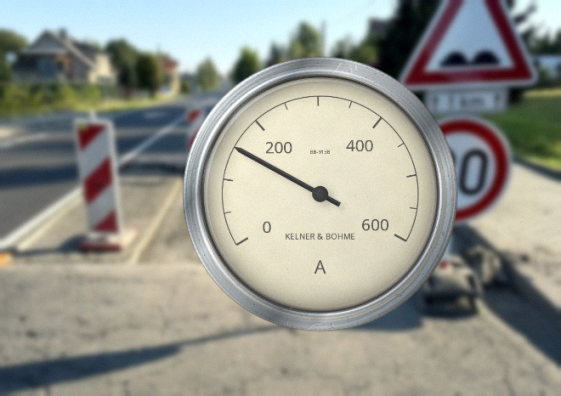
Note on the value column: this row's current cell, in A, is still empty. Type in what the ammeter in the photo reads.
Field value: 150 A
